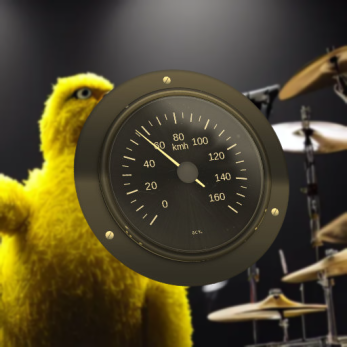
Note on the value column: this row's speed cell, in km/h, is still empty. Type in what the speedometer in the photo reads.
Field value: 55 km/h
